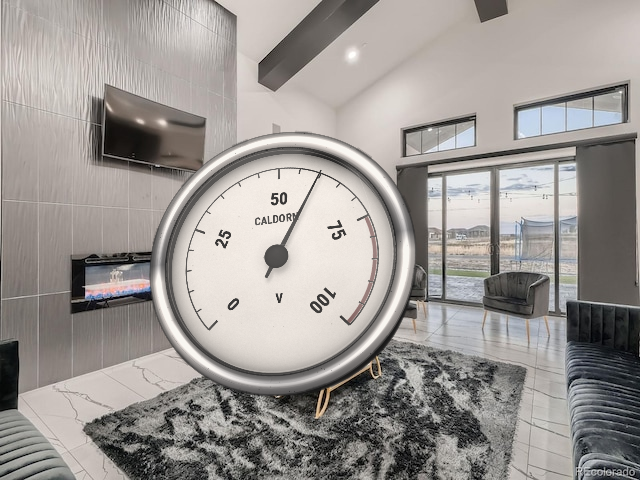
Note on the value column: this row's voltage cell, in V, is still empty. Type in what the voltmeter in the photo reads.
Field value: 60 V
